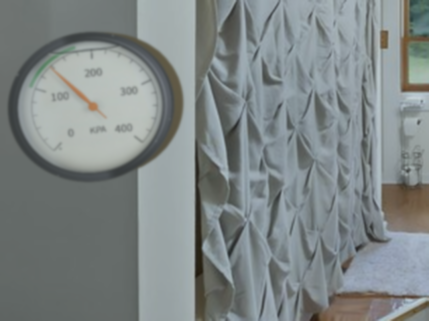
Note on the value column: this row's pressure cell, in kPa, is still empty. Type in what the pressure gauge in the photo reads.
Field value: 140 kPa
